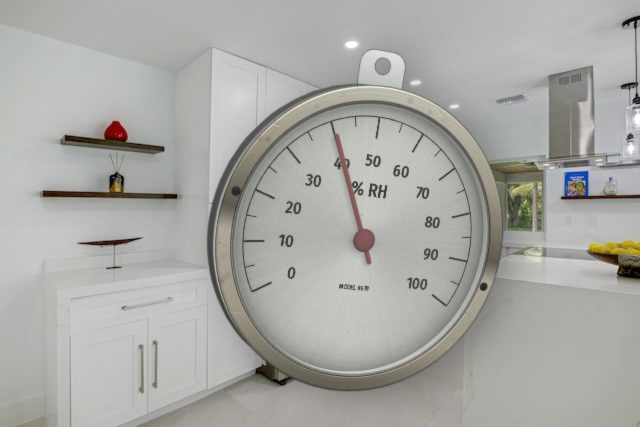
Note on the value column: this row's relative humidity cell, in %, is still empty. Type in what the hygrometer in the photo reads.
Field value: 40 %
